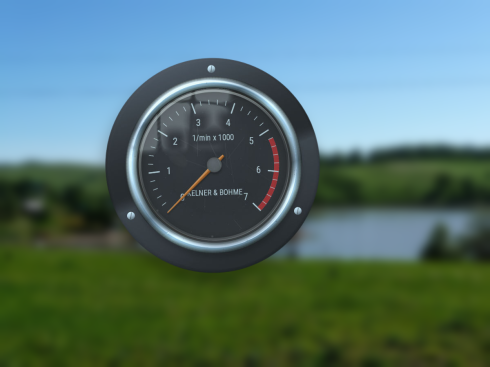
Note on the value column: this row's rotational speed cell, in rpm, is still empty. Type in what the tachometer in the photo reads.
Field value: 0 rpm
